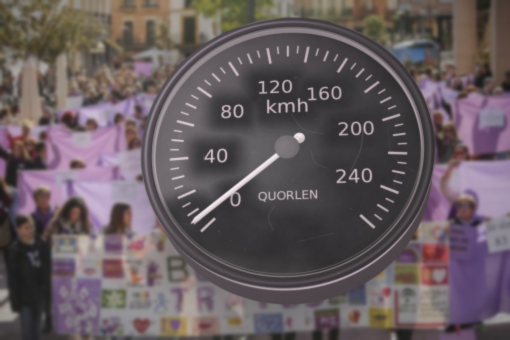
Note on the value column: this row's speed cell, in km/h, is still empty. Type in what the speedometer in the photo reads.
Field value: 5 km/h
